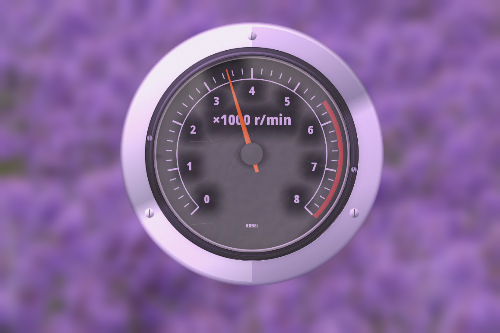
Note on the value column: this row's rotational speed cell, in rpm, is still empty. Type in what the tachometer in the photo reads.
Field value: 3500 rpm
